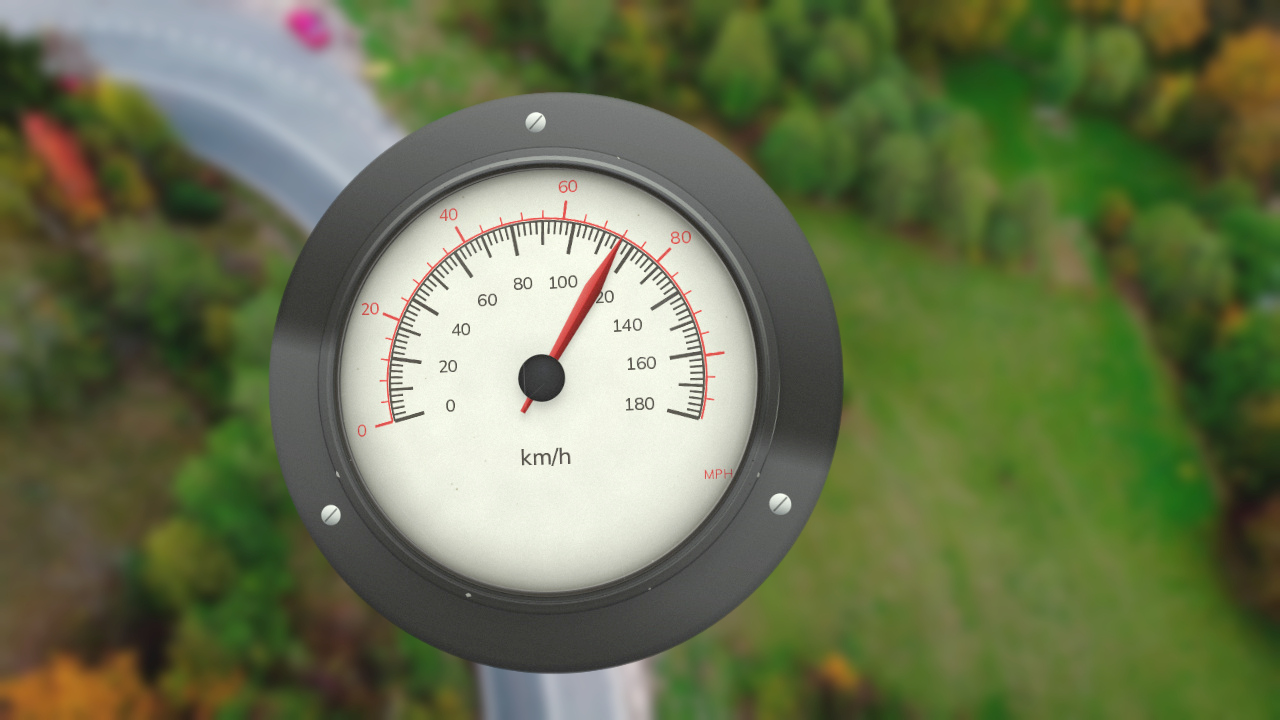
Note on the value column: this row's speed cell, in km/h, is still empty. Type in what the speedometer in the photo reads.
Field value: 116 km/h
